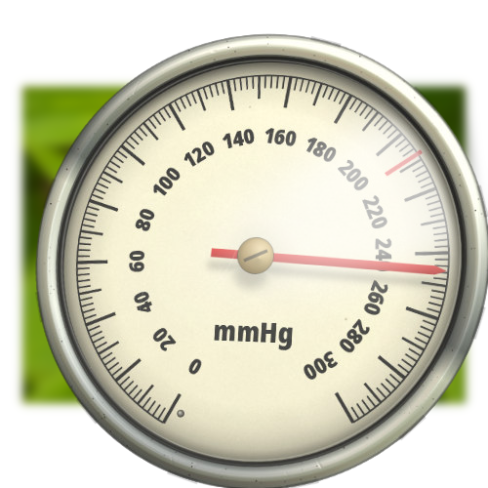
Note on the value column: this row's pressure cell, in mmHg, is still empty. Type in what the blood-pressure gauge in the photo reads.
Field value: 246 mmHg
